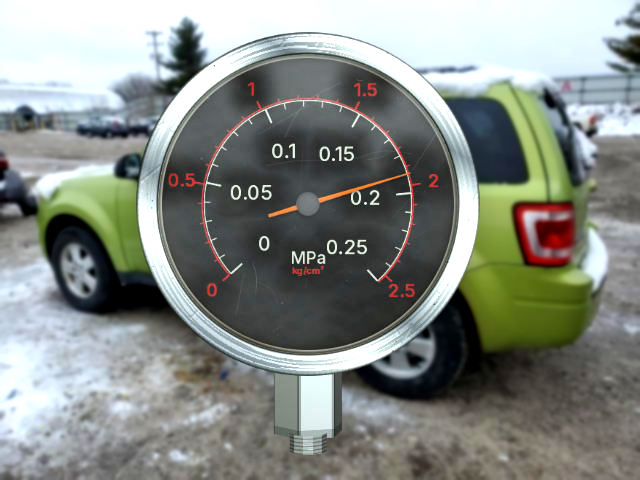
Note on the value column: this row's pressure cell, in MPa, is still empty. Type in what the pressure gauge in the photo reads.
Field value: 0.19 MPa
